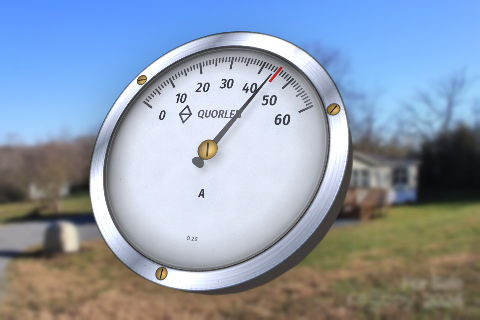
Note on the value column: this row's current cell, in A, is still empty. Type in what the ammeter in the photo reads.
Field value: 45 A
